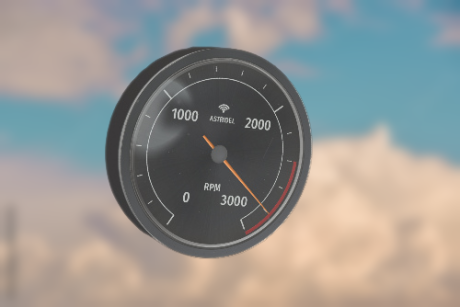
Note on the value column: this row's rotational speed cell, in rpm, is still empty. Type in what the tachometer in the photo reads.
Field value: 2800 rpm
